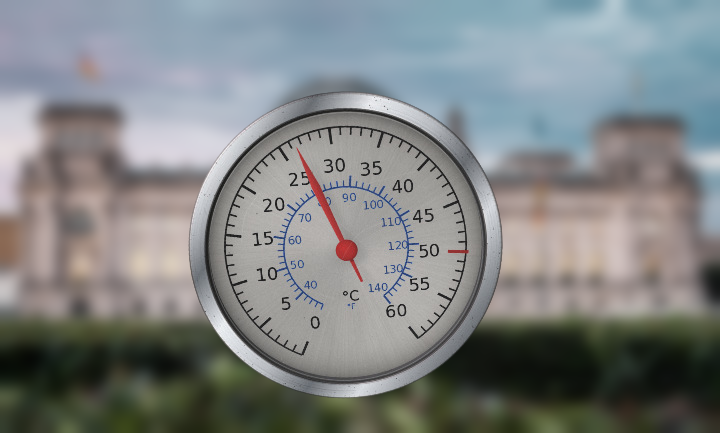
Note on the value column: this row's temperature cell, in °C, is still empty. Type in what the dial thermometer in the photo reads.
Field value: 26.5 °C
